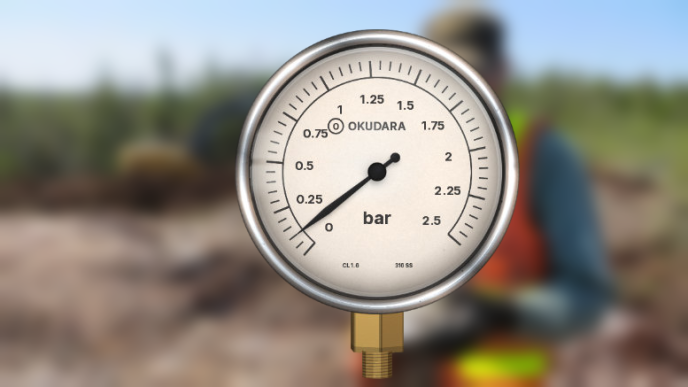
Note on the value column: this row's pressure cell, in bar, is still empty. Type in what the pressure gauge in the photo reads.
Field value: 0.1 bar
